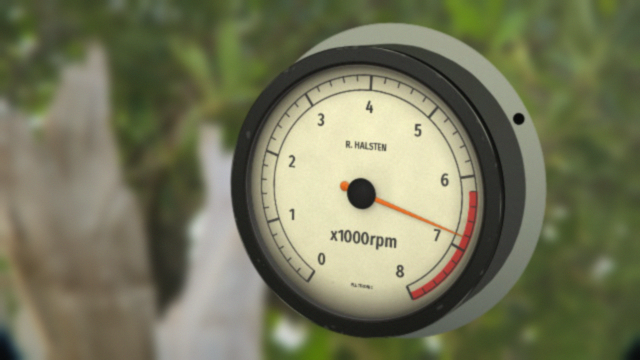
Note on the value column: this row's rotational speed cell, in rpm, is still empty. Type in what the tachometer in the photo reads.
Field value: 6800 rpm
